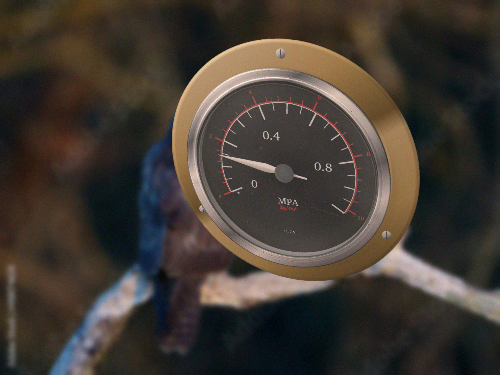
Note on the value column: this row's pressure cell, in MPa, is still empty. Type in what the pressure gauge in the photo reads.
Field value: 0.15 MPa
